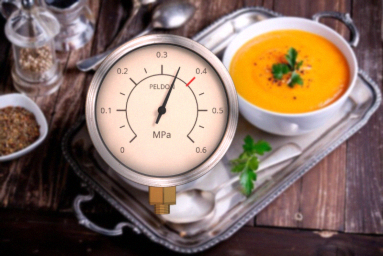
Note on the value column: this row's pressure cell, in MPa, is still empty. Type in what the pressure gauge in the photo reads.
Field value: 0.35 MPa
